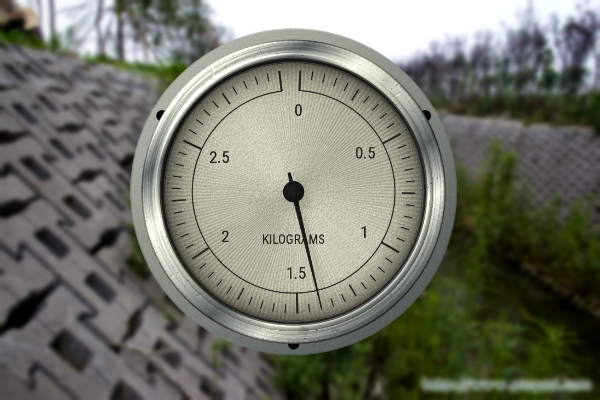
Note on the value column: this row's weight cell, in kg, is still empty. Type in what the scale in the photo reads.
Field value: 1.4 kg
